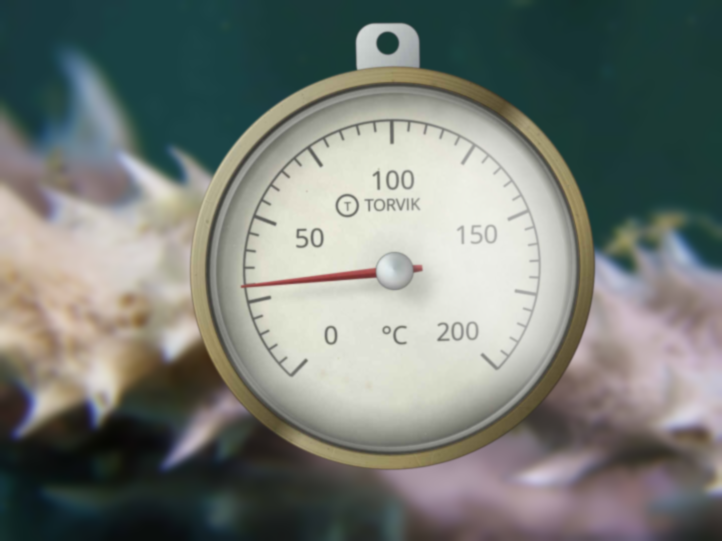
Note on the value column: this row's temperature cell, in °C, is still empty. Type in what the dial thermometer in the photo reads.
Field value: 30 °C
